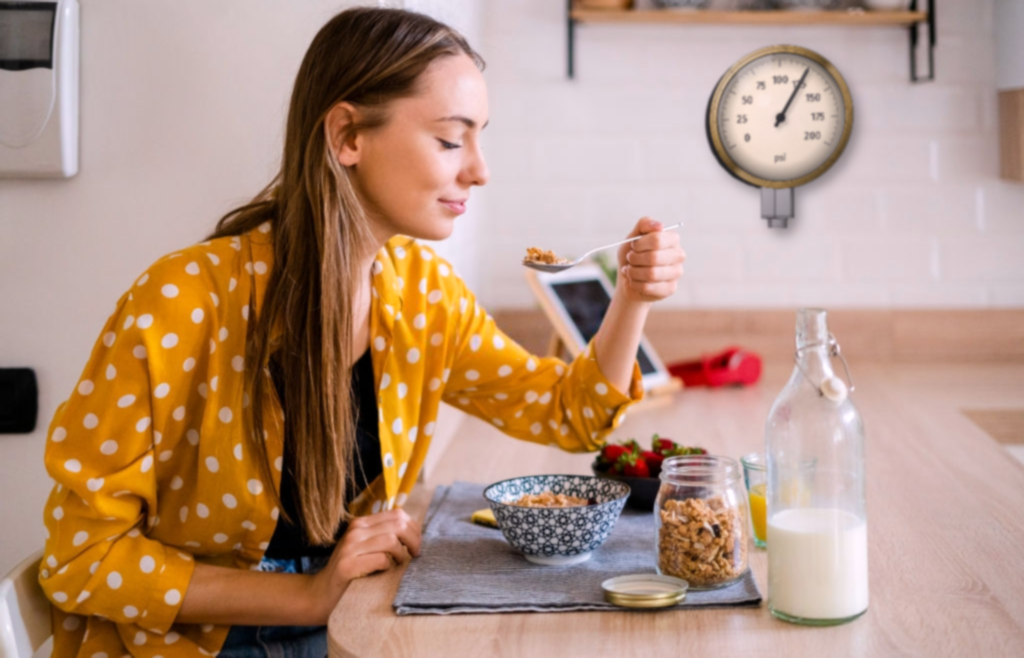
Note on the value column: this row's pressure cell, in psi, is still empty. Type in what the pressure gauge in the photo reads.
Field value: 125 psi
